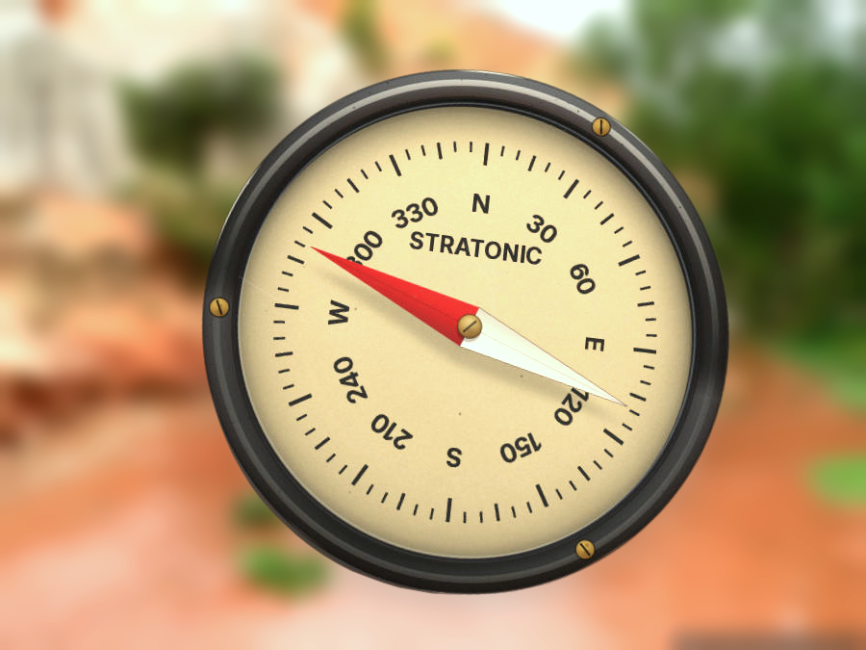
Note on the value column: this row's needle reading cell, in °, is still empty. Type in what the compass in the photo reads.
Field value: 290 °
